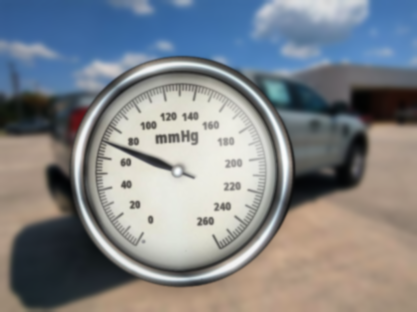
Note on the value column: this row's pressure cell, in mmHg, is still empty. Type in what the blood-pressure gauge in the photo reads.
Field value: 70 mmHg
